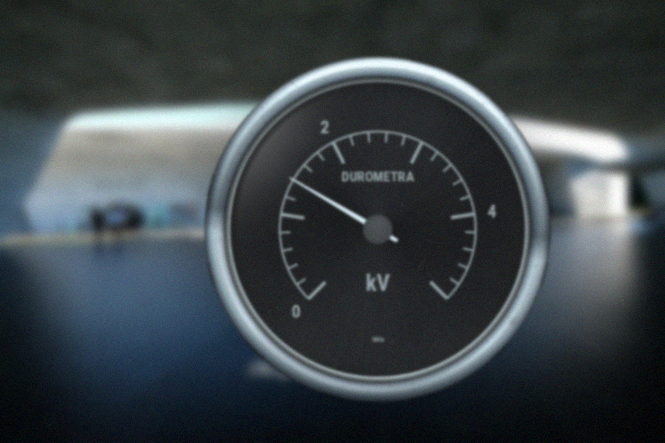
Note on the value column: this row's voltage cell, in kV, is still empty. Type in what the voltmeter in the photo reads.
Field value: 1.4 kV
